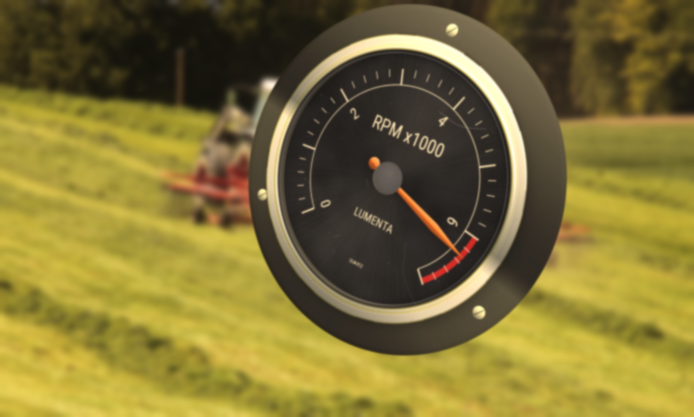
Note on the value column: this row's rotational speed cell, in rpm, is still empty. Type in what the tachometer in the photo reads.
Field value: 6300 rpm
